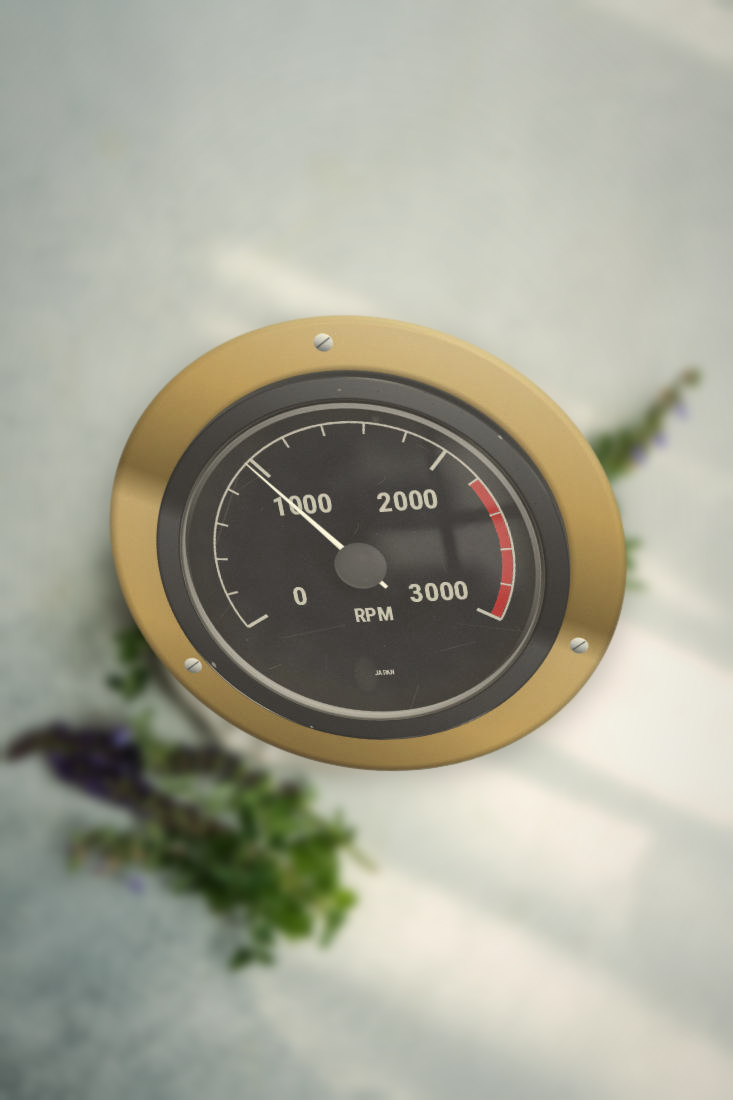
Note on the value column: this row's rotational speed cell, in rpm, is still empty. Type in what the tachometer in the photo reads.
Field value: 1000 rpm
